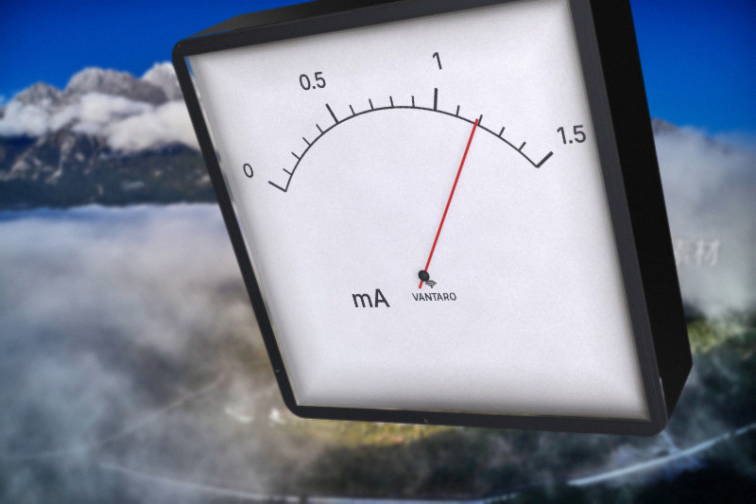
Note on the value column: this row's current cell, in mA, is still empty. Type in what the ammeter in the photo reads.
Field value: 1.2 mA
